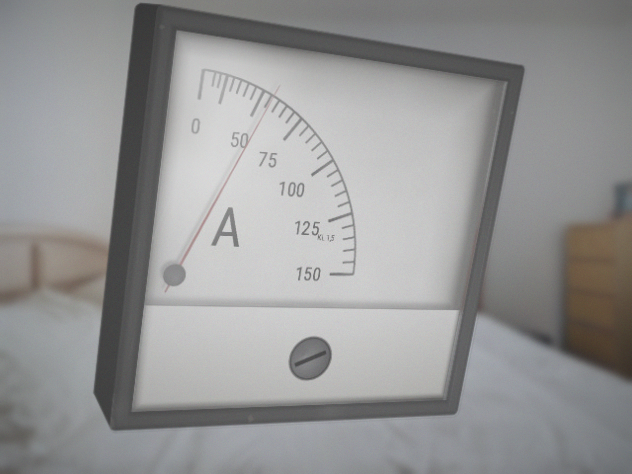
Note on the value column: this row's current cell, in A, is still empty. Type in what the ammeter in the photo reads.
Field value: 55 A
